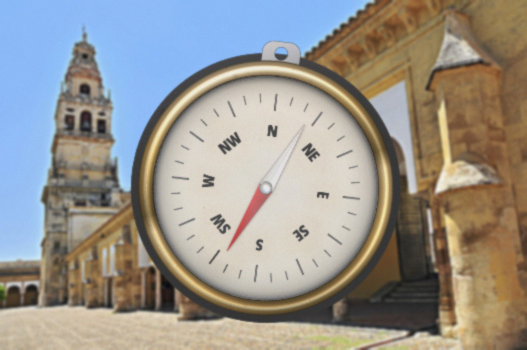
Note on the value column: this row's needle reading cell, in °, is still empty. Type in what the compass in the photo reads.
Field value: 205 °
